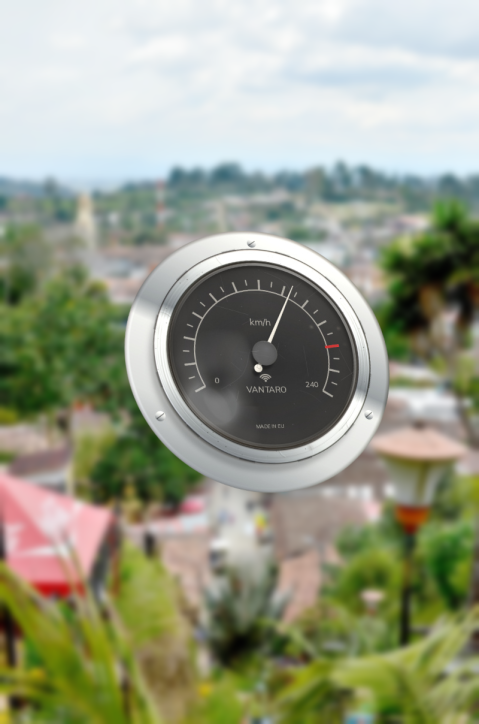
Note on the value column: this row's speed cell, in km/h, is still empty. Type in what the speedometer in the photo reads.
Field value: 145 km/h
